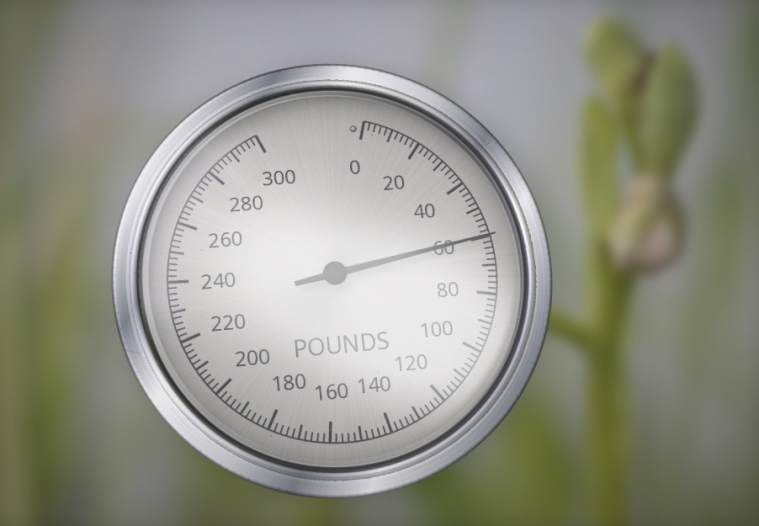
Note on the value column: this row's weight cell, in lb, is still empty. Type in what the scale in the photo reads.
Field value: 60 lb
